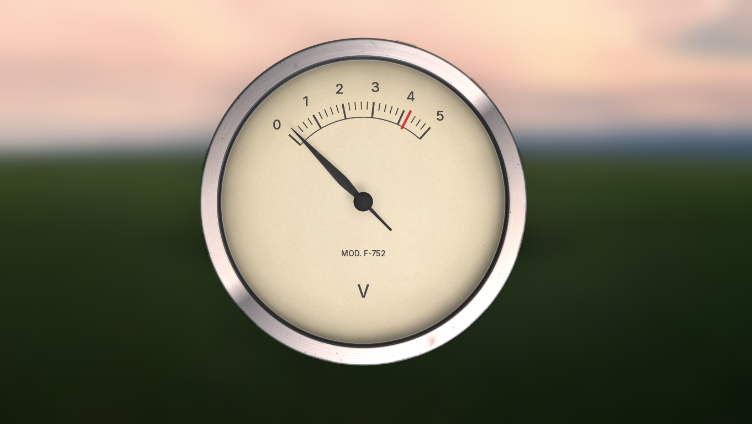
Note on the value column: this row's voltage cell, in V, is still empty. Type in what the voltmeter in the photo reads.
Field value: 0.2 V
